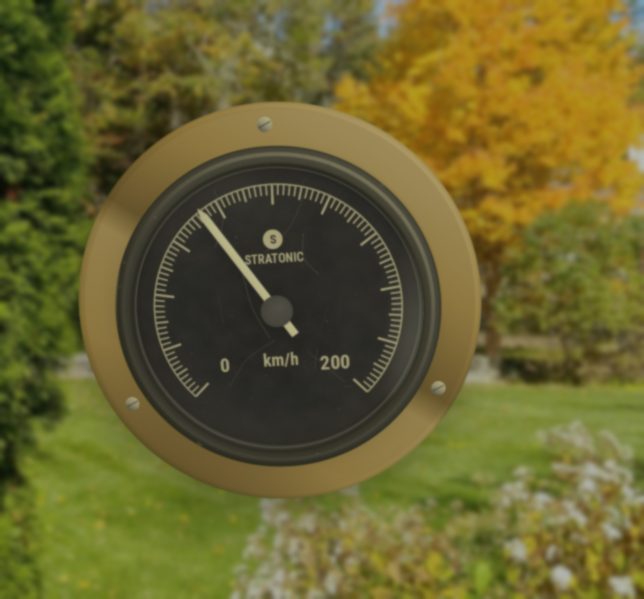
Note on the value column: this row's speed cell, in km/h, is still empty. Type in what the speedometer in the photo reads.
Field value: 74 km/h
